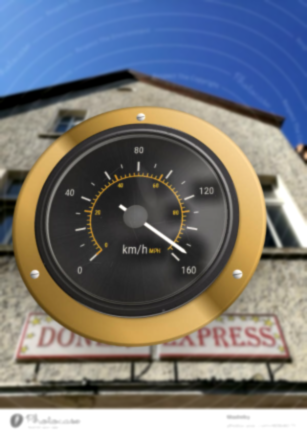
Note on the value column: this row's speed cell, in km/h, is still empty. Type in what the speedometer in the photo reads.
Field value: 155 km/h
